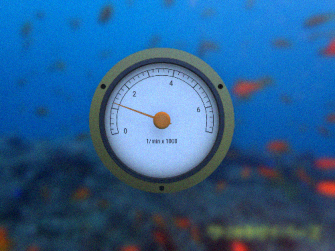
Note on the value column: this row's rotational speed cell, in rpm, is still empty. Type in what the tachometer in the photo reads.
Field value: 1200 rpm
